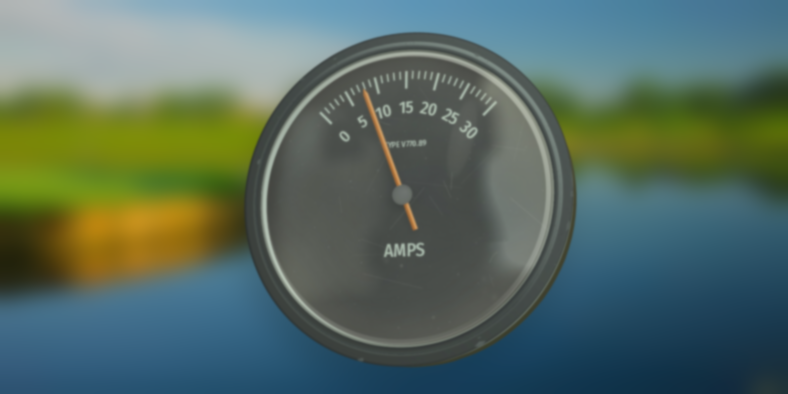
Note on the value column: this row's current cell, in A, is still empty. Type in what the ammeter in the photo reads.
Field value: 8 A
